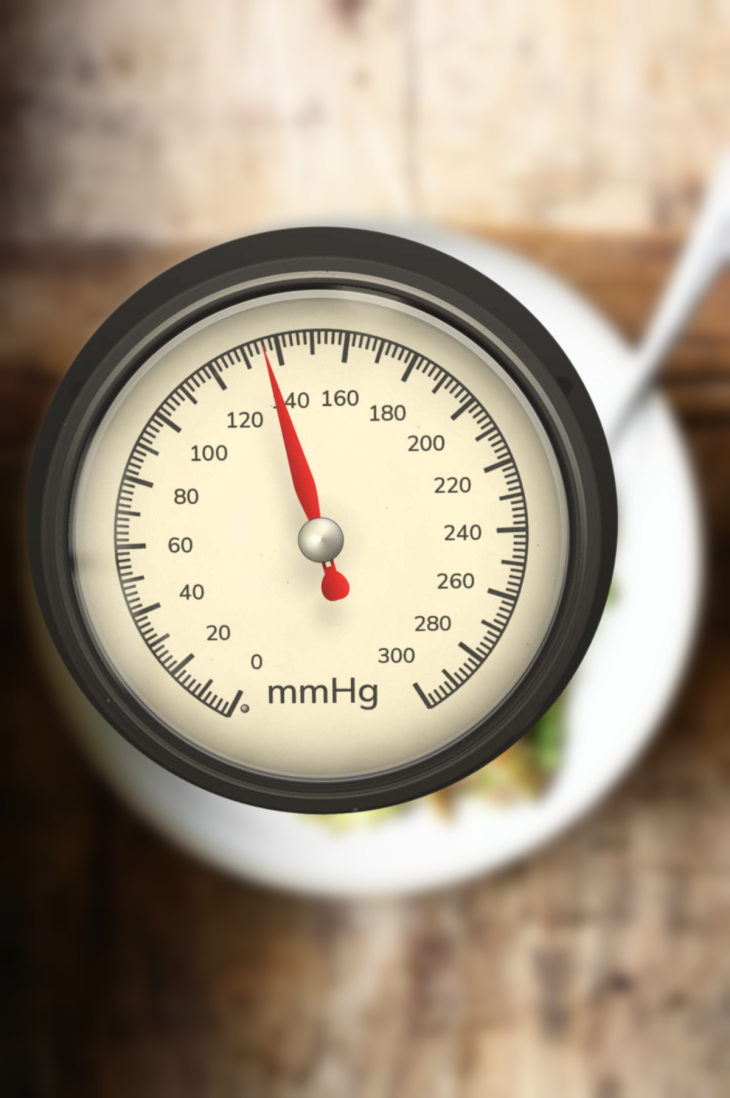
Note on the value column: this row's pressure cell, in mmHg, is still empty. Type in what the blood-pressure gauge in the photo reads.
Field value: 136 mmHg
